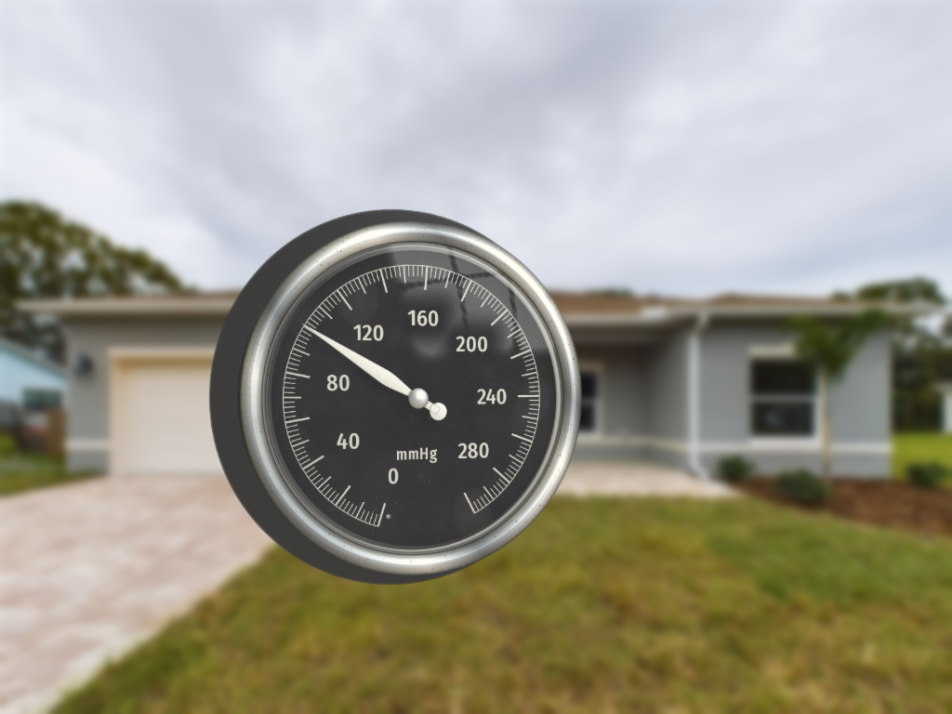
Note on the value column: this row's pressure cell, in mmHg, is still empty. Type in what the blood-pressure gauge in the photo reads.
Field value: 100 mmHg
